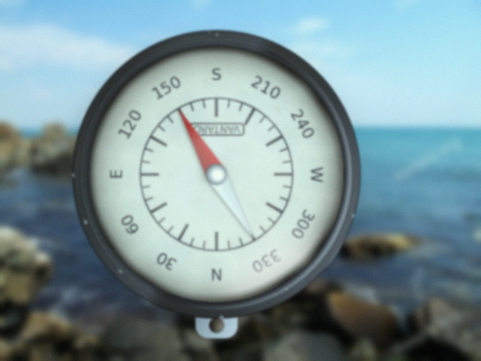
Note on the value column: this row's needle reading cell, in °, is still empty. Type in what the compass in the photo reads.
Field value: 150 °
